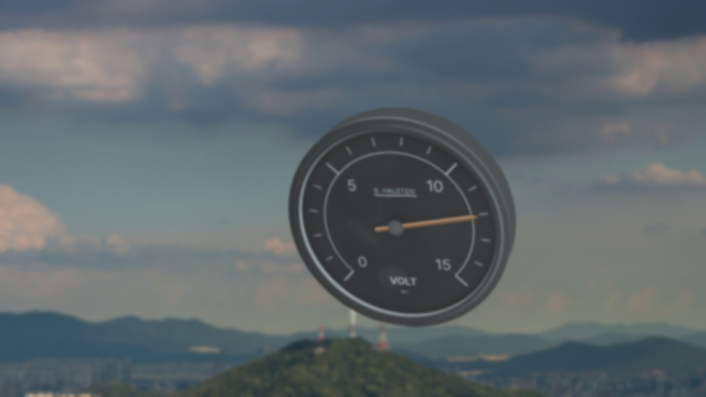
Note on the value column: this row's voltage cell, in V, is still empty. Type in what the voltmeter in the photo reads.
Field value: 12 V
